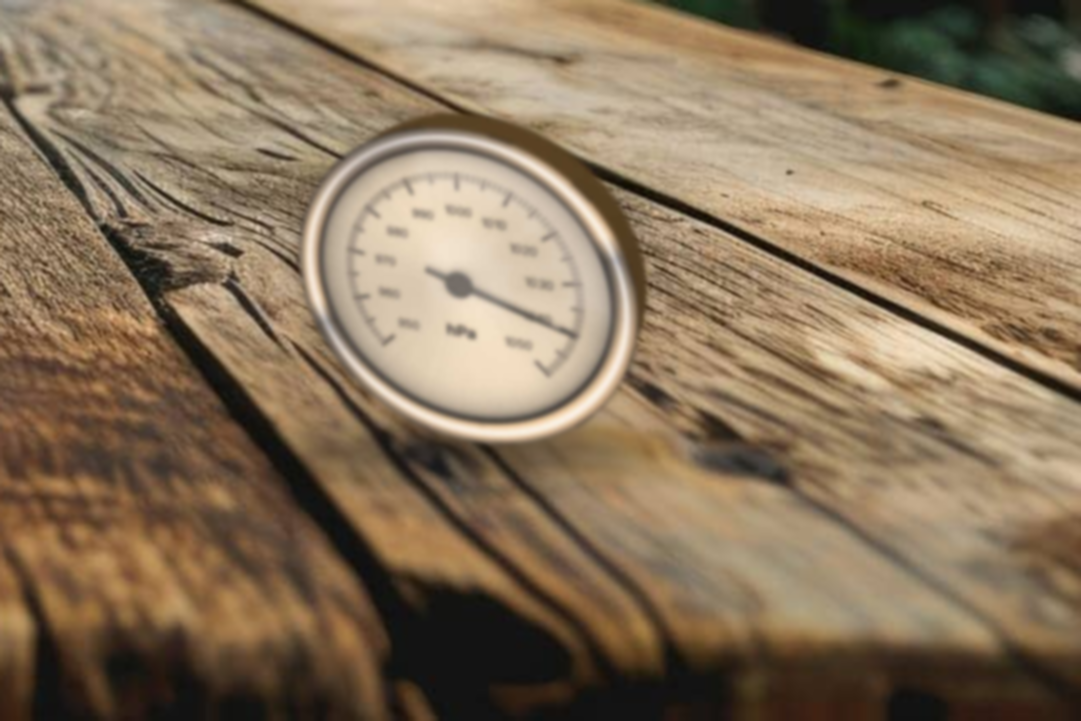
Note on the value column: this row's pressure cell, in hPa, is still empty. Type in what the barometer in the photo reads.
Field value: 1040 hPa
